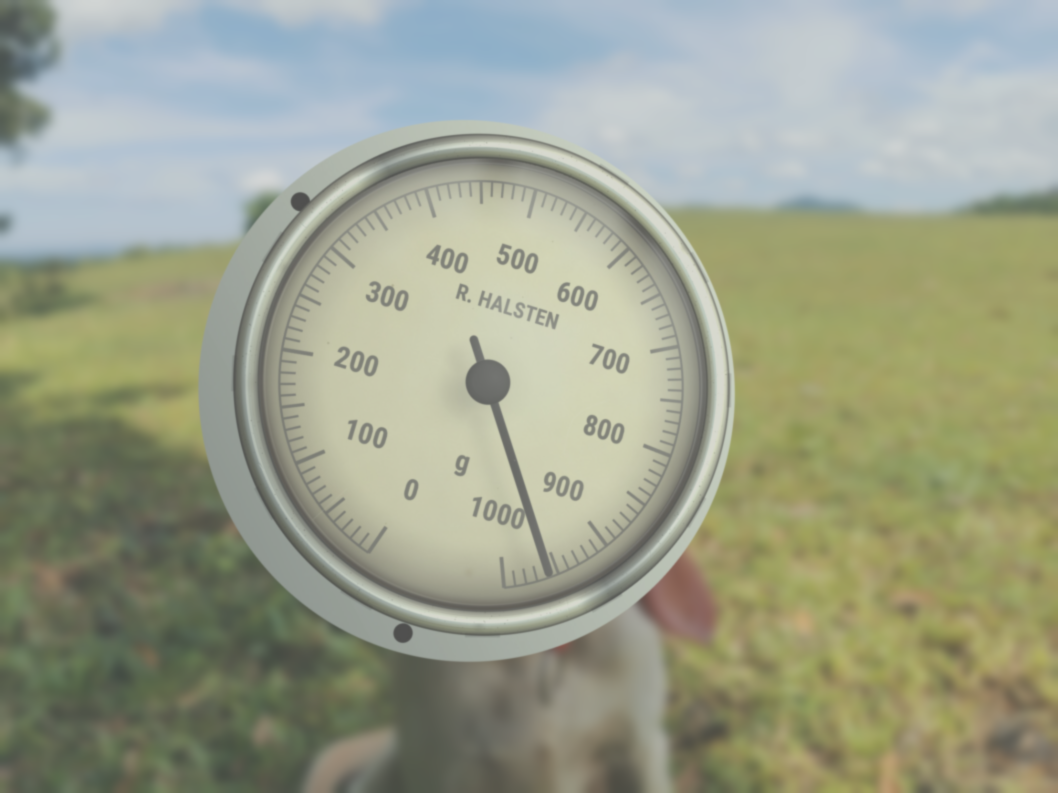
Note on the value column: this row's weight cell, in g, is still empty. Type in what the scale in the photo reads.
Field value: 960 g
